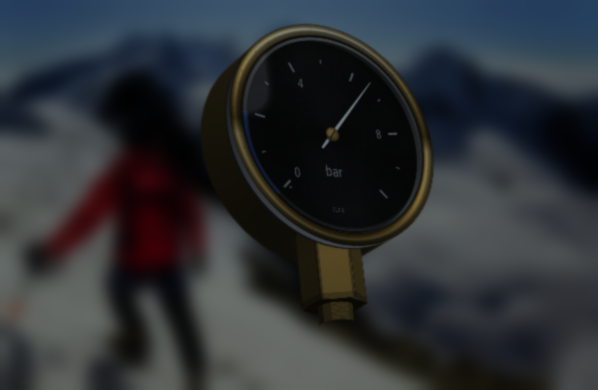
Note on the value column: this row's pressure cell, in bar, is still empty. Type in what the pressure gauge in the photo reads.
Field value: 6.5 bar
